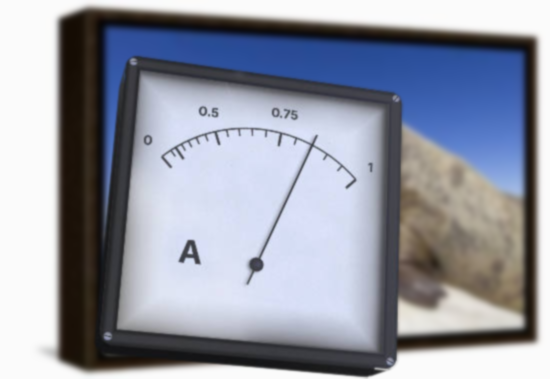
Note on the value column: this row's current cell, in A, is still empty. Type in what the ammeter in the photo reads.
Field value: 0.85 A
